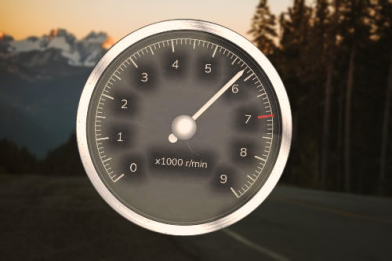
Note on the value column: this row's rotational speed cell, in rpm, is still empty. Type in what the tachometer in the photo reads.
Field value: 5800 rpm
